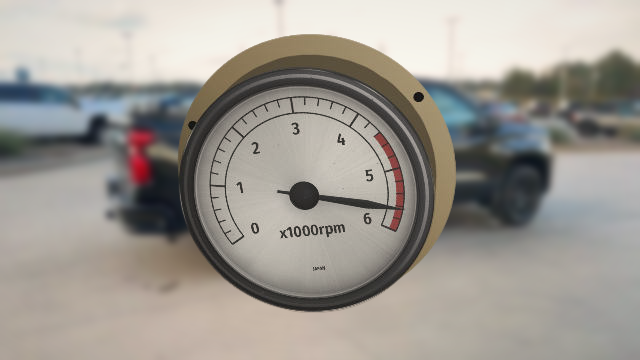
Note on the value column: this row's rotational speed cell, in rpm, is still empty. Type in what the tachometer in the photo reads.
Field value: 5600 rpm
